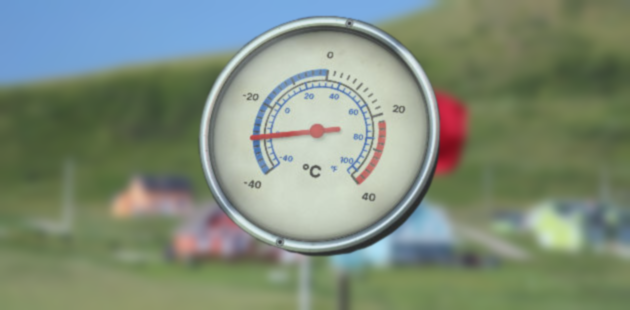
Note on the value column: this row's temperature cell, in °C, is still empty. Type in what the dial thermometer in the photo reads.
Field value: -30 °C
